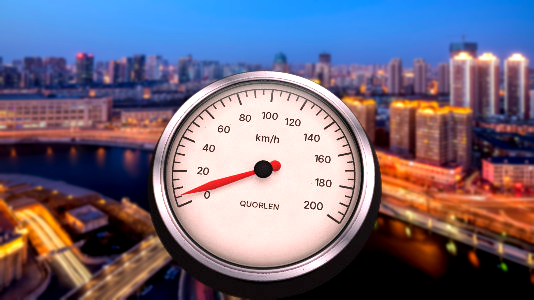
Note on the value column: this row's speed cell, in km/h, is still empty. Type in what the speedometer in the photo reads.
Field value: 5 km/h
